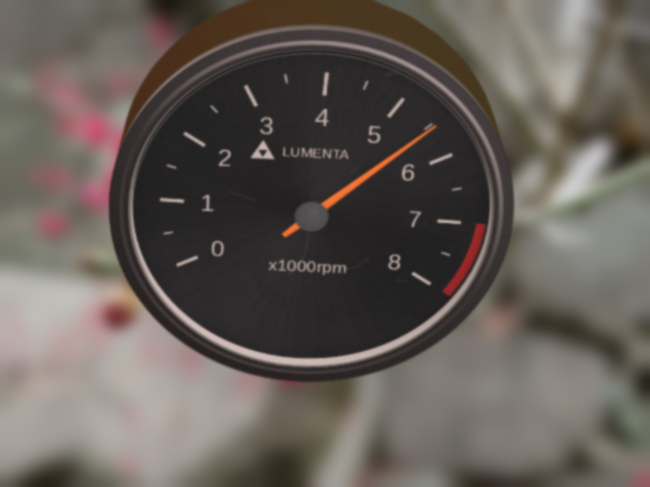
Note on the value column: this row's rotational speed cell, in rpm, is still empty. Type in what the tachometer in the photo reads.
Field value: 5500 rpm
